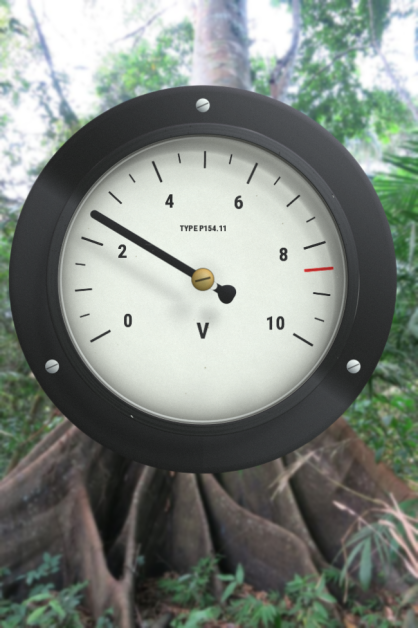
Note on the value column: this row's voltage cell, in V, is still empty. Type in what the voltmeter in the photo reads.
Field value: 2.5 V
